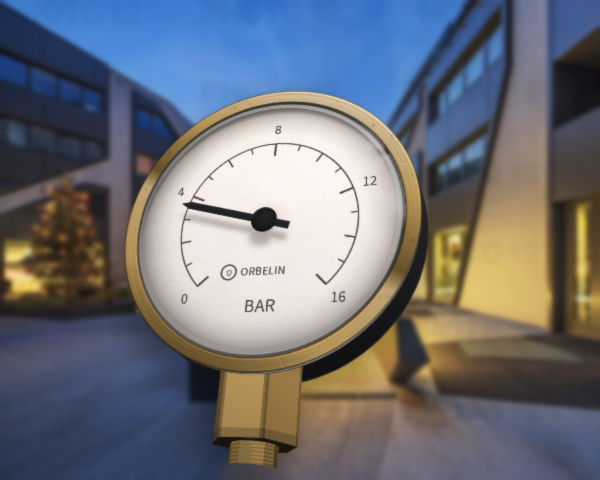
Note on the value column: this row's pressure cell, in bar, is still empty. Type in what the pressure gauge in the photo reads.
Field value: 3.5 bar
